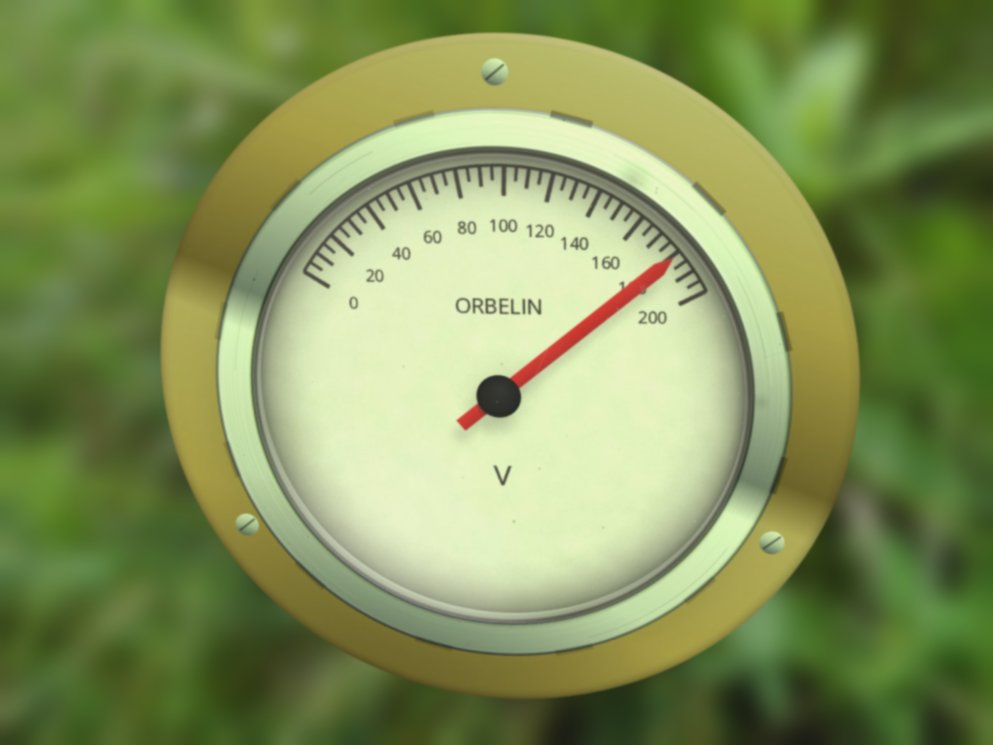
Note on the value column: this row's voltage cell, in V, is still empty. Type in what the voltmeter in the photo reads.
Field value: 180 V
